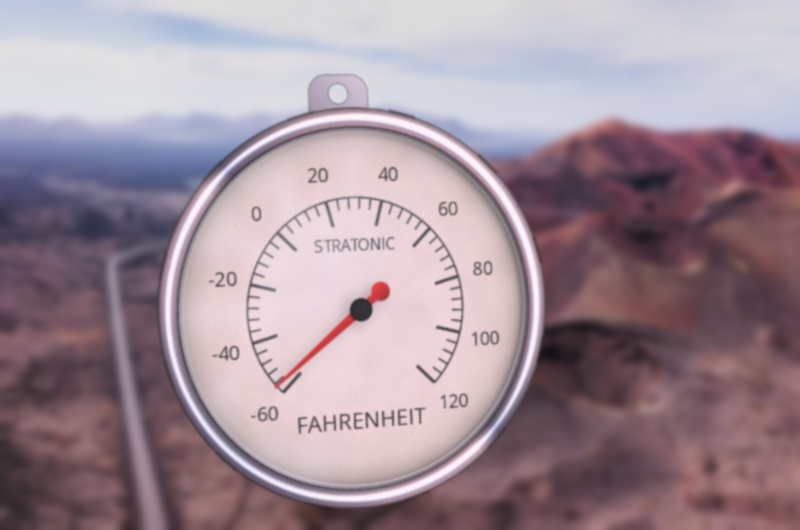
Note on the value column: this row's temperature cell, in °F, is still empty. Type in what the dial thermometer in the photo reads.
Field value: -56 °F
